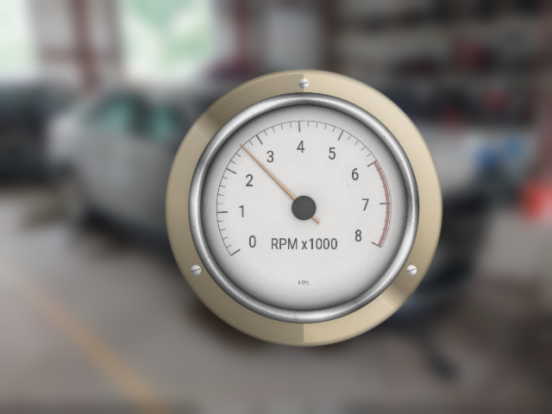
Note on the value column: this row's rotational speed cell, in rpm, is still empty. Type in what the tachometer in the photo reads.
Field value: 2600 rpm
